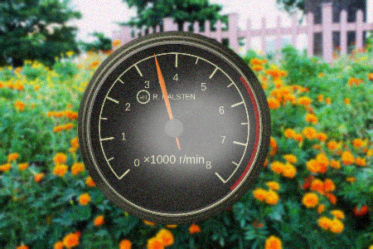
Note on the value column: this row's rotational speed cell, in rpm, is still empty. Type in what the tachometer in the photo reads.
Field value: 3500 rpm
